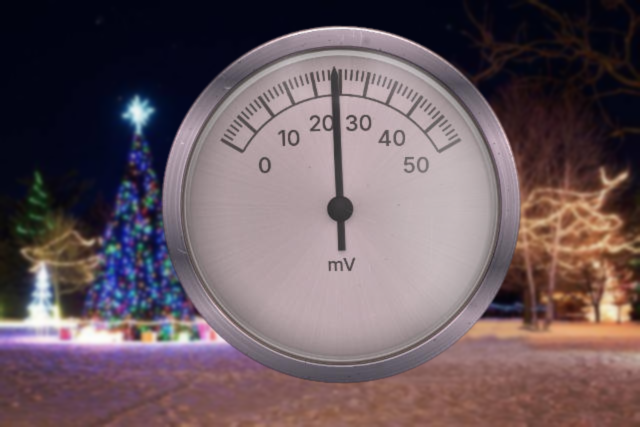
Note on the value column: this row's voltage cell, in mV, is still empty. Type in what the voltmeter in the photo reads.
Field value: 24 mV
